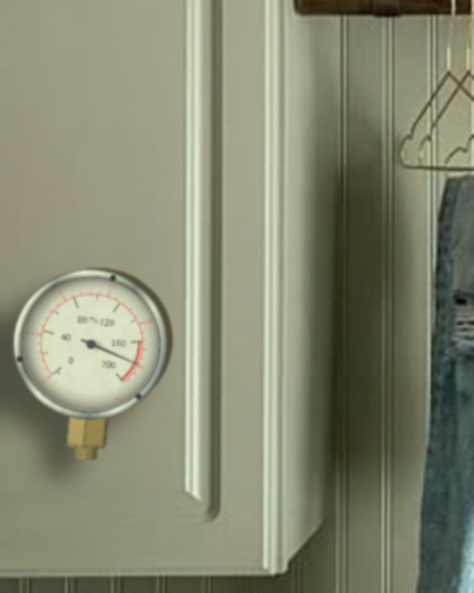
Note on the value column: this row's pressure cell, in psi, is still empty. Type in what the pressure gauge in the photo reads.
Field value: 180 psi
